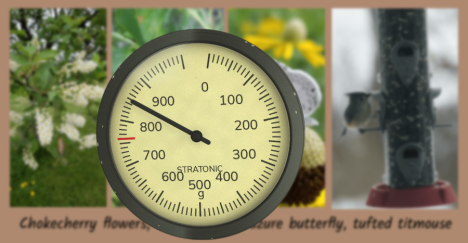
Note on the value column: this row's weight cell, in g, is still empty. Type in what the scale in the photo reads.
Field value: 850 g
